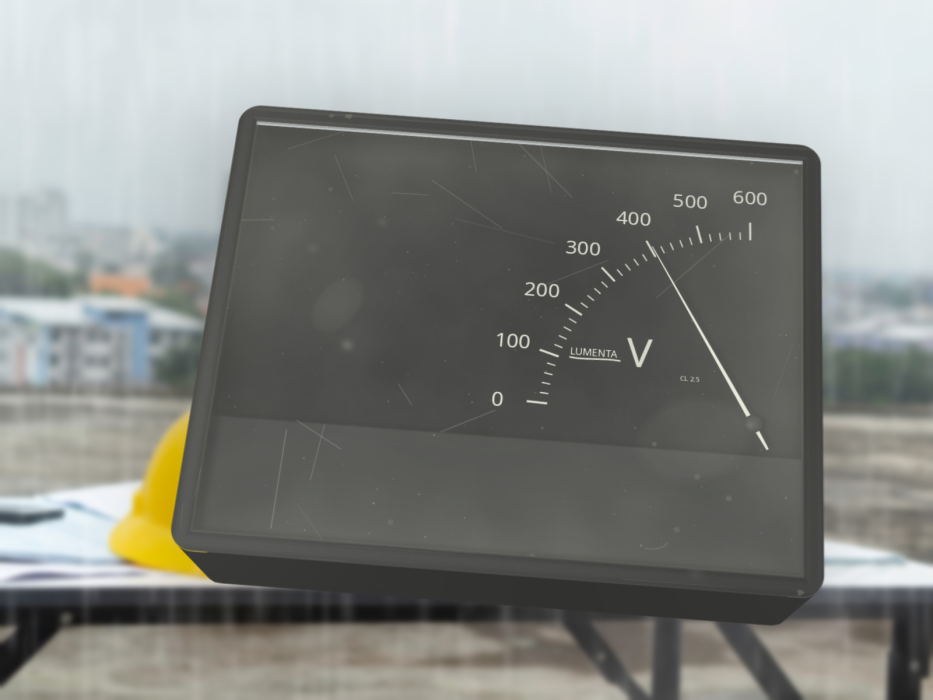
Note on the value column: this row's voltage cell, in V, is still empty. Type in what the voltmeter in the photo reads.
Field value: 400 V
